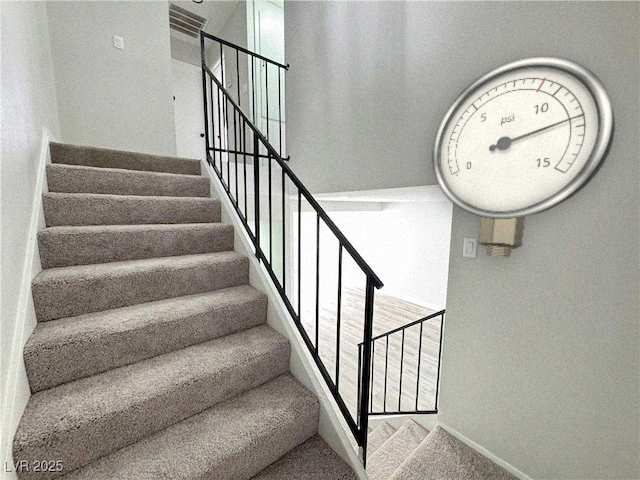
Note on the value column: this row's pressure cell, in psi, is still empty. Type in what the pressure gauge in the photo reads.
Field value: 12 psi
